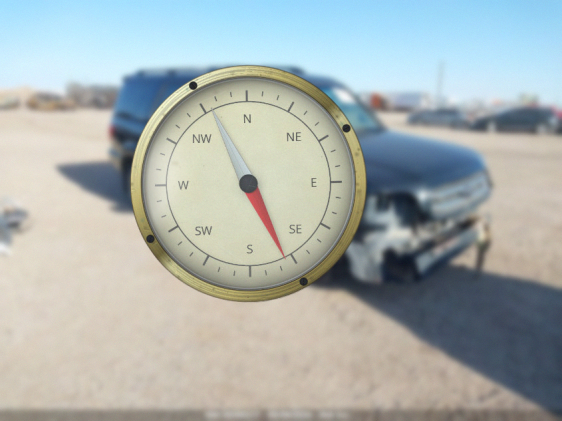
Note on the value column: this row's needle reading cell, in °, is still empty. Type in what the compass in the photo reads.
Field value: 155 °
